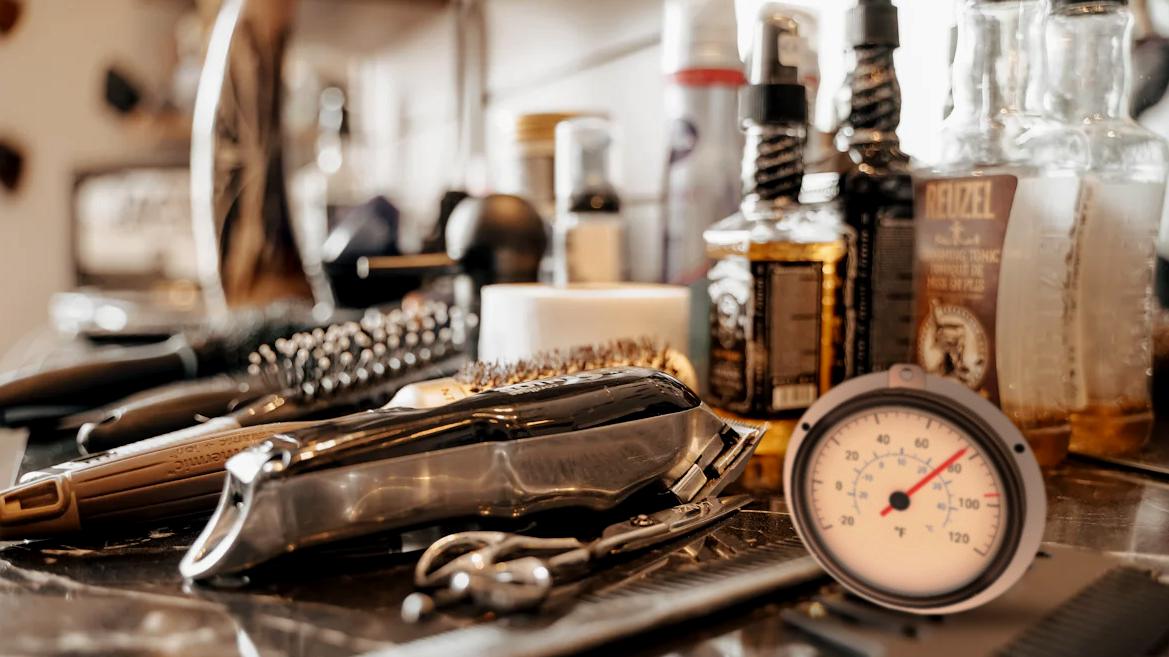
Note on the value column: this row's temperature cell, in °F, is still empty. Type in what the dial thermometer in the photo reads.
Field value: 76 °F
